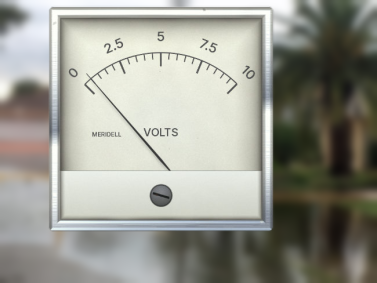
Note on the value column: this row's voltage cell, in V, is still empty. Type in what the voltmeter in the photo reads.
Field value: 0.5 V
